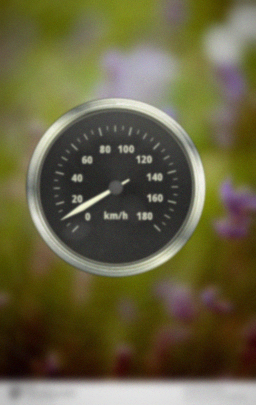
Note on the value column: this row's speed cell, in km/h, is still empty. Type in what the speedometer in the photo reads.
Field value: 10 km/h
